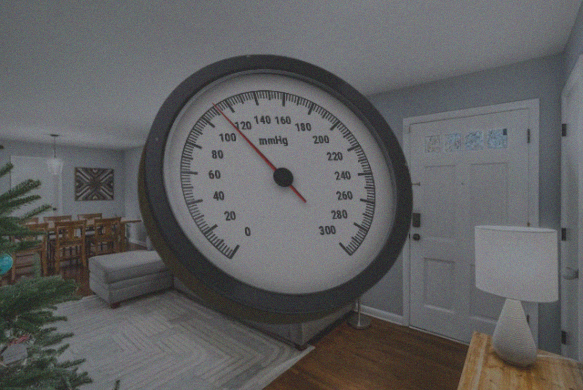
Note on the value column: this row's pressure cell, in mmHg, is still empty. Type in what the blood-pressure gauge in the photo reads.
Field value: 110 mmHg
